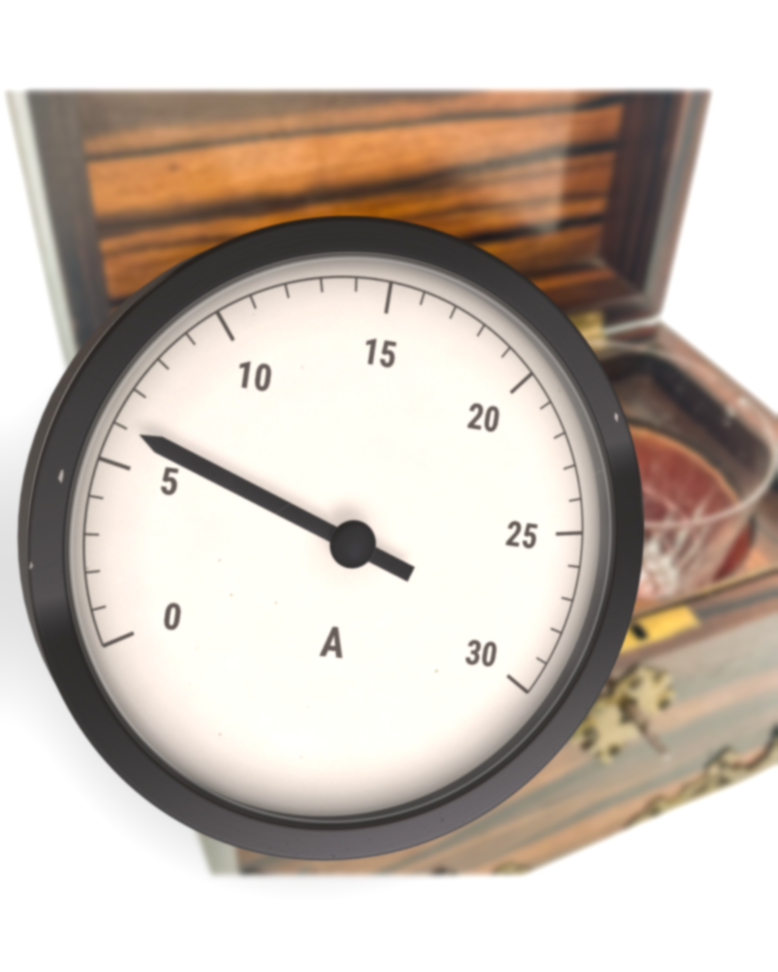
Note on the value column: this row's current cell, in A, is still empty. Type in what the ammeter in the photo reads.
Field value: 6 A
